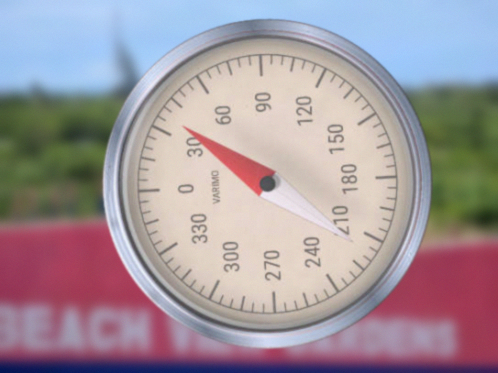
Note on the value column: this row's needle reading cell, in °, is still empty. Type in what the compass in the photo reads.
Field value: 37.5 °
